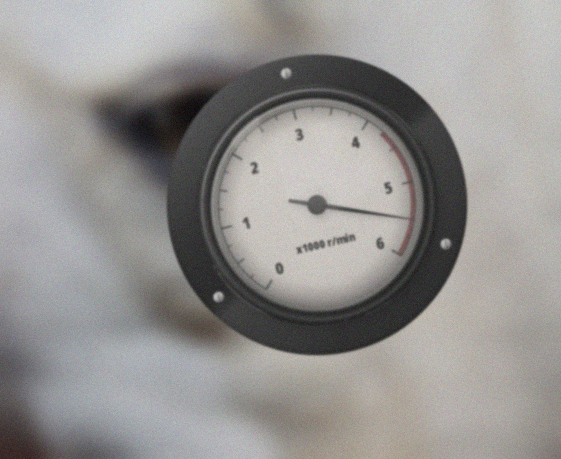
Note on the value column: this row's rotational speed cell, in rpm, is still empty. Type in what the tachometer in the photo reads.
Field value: 5500 rpm
